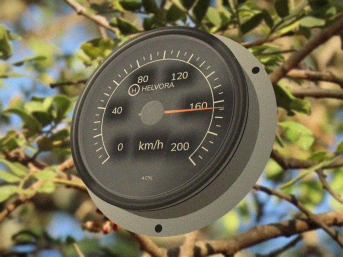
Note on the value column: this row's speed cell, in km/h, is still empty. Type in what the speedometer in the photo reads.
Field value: 165 km/h
